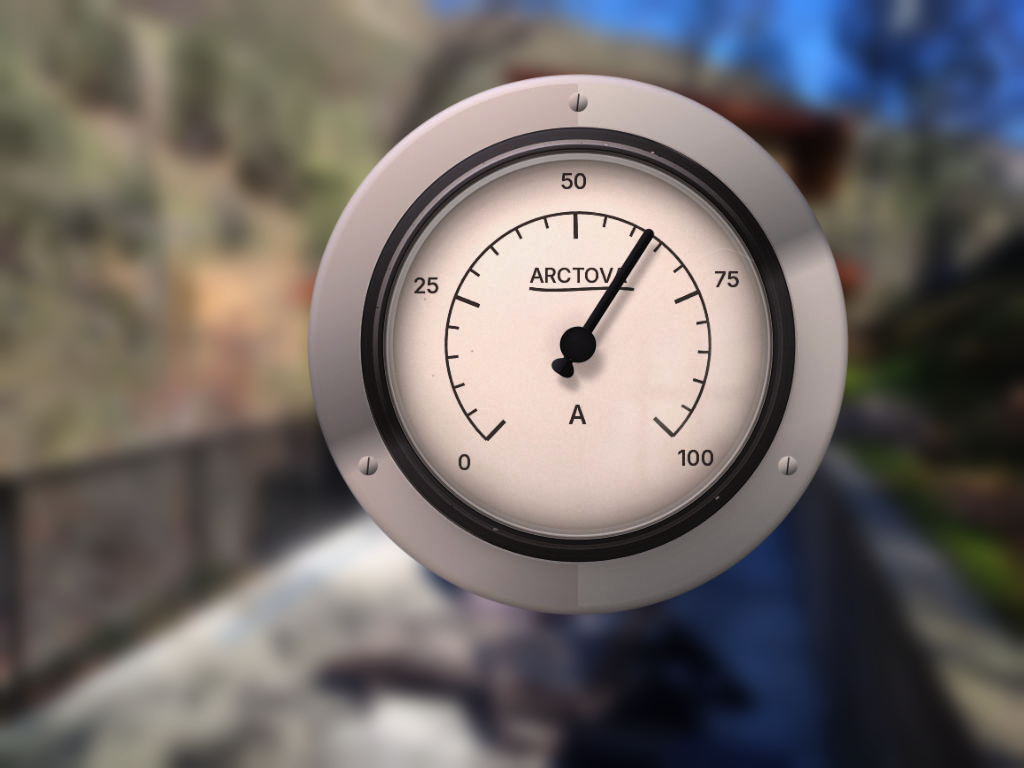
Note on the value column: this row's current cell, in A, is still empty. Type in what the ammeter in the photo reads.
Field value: 62.5 A
